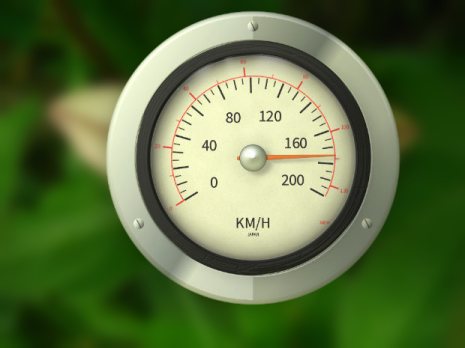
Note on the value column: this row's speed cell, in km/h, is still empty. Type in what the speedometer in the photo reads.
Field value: 175 km/h
